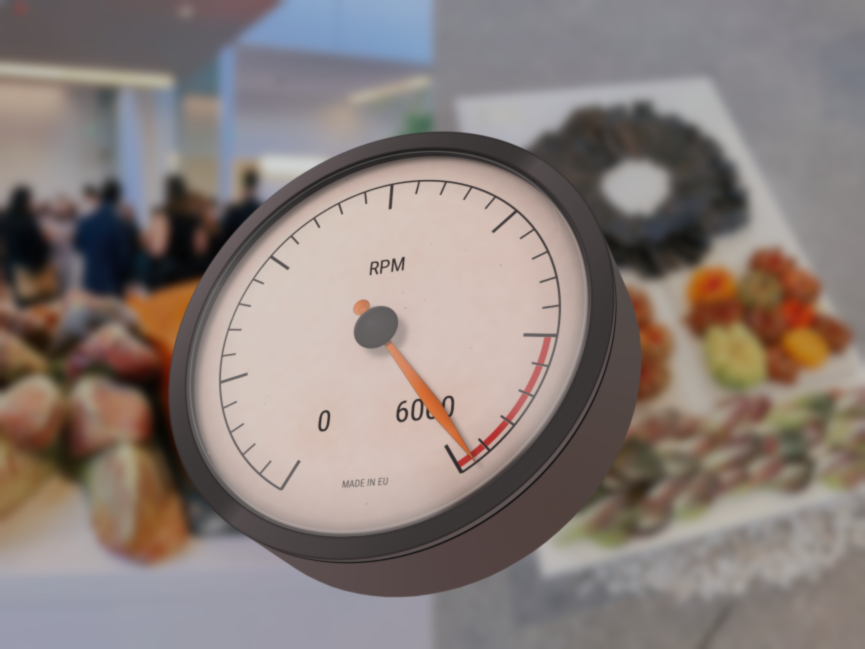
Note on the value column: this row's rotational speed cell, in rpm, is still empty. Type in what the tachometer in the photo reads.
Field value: 5900 rpm
